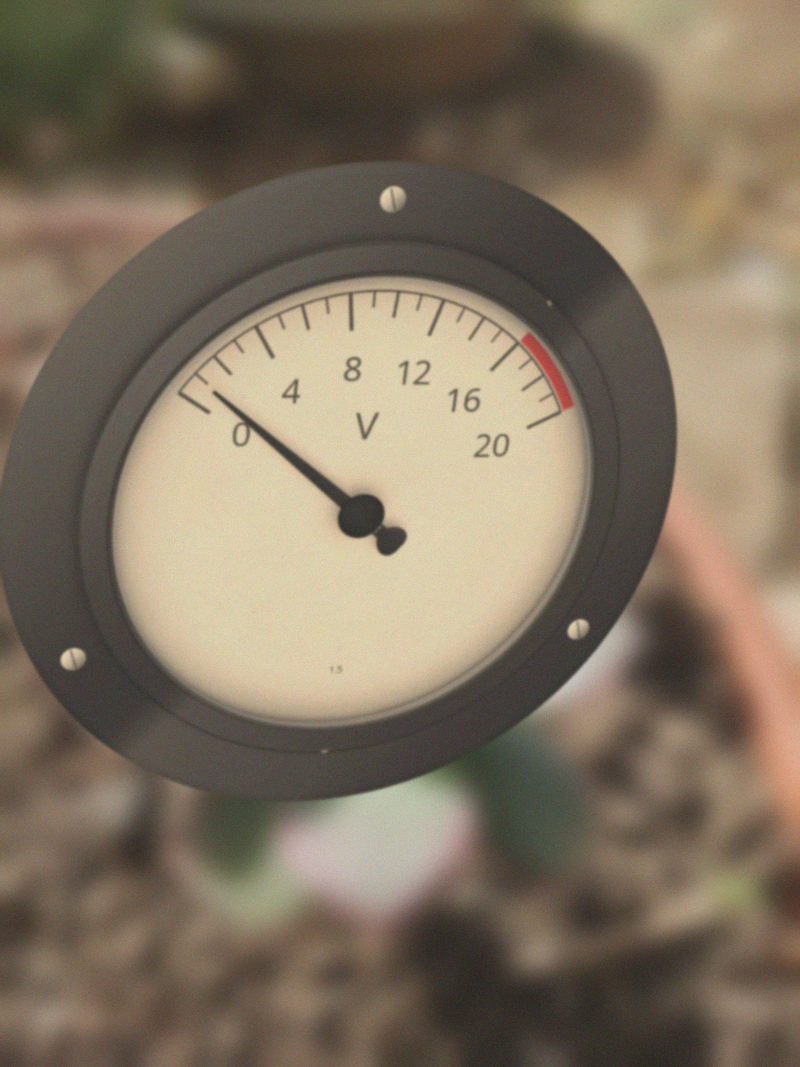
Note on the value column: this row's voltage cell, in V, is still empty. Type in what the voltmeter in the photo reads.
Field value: 1 V
